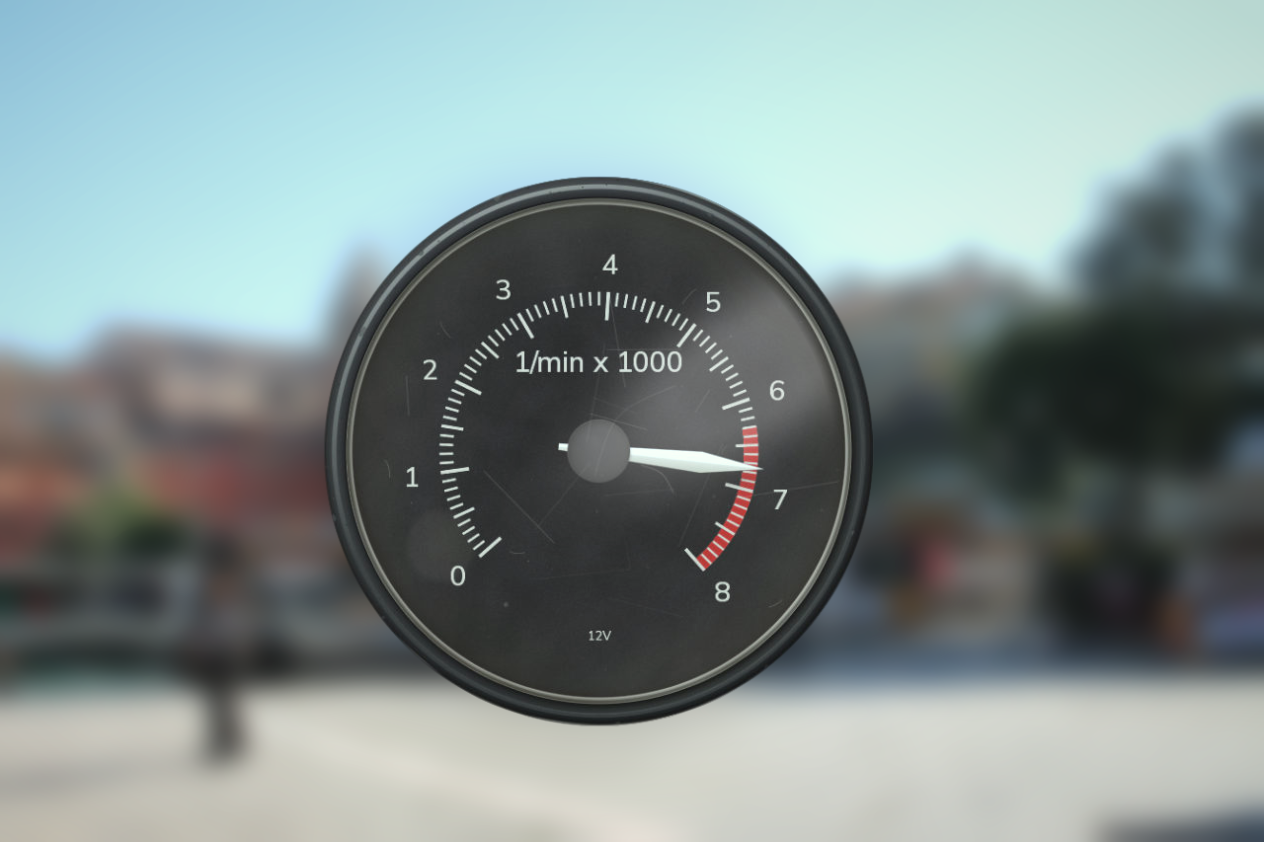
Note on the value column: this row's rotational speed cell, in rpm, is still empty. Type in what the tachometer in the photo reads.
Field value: 6750 rpm
